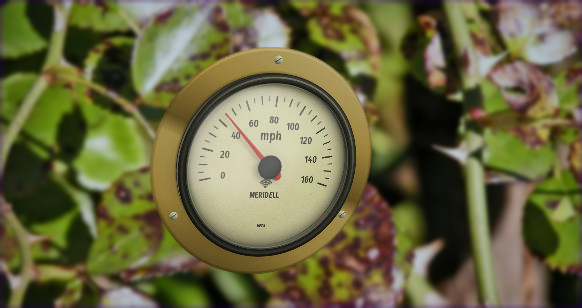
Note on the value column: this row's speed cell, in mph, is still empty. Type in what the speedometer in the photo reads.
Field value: 45 mph
